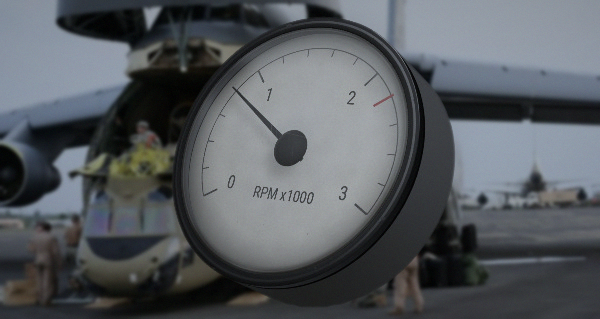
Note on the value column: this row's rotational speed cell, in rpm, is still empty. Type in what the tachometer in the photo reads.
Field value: 800 rpm
